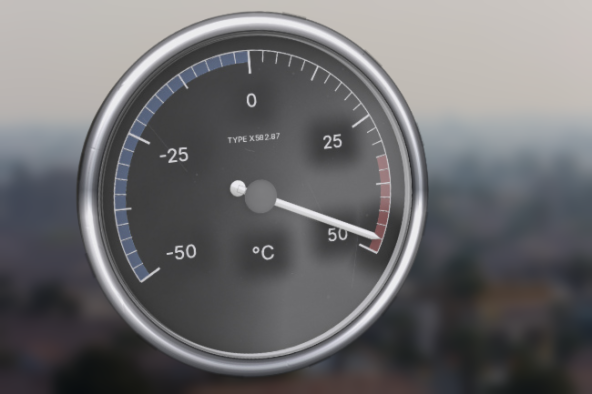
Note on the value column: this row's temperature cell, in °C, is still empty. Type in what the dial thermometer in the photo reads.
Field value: 47.5 °C
